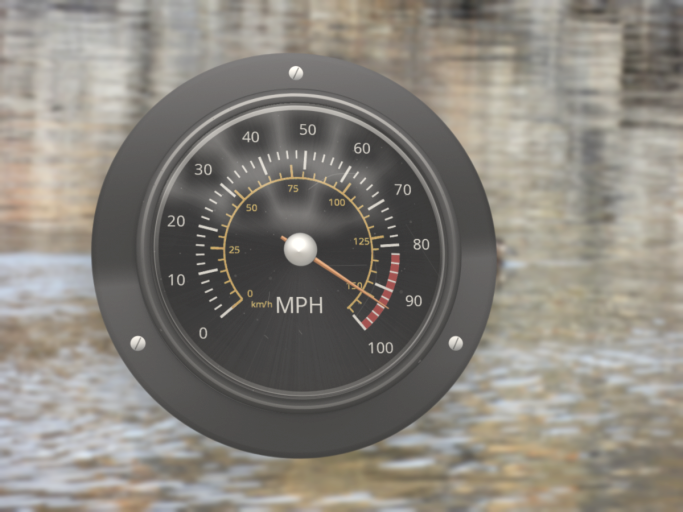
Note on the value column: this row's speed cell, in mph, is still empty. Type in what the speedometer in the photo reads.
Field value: 94 mph
